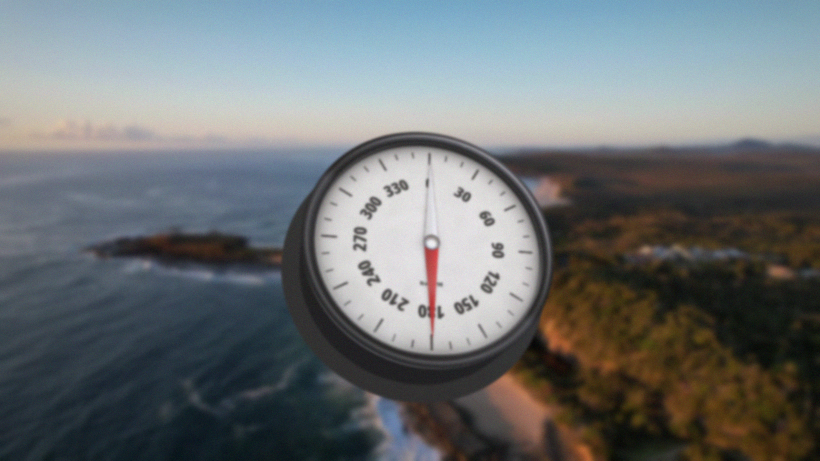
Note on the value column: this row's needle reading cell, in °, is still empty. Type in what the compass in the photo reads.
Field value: 180 °
